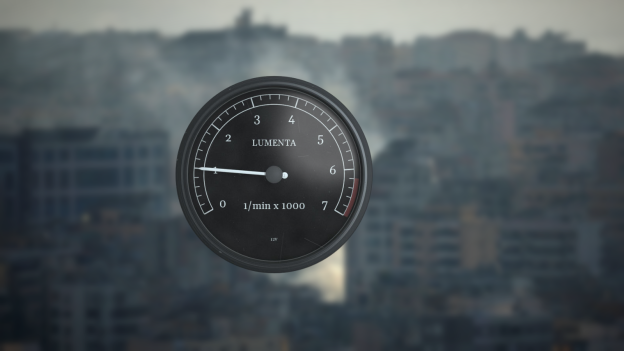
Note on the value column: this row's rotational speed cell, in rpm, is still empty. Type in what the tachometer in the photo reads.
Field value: 1000 rpm
